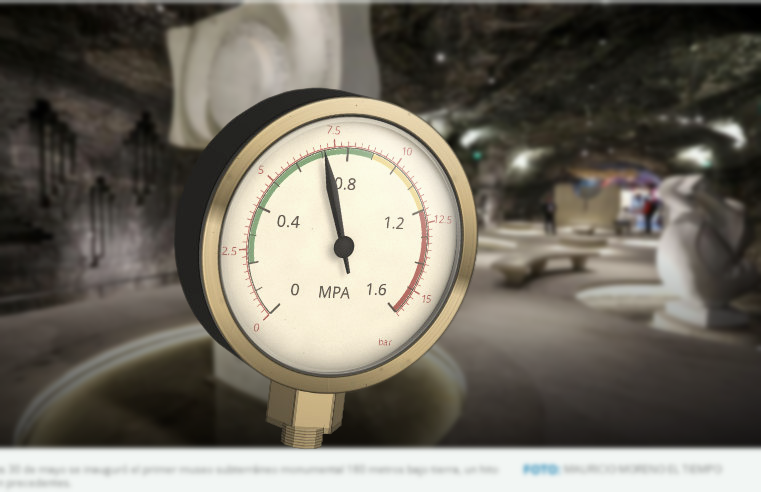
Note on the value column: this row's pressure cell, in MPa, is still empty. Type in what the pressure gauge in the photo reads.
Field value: 0.7 MPa
